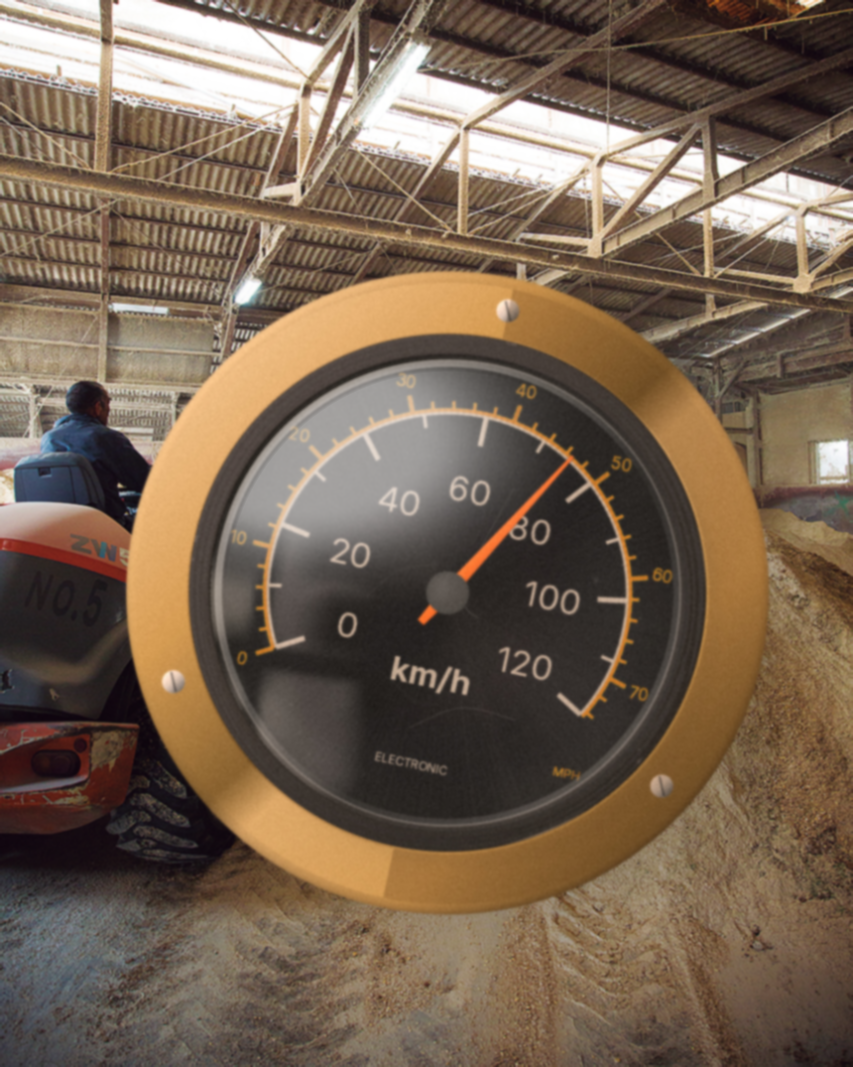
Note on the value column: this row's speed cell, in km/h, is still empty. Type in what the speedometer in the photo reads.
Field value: 75 km/h
